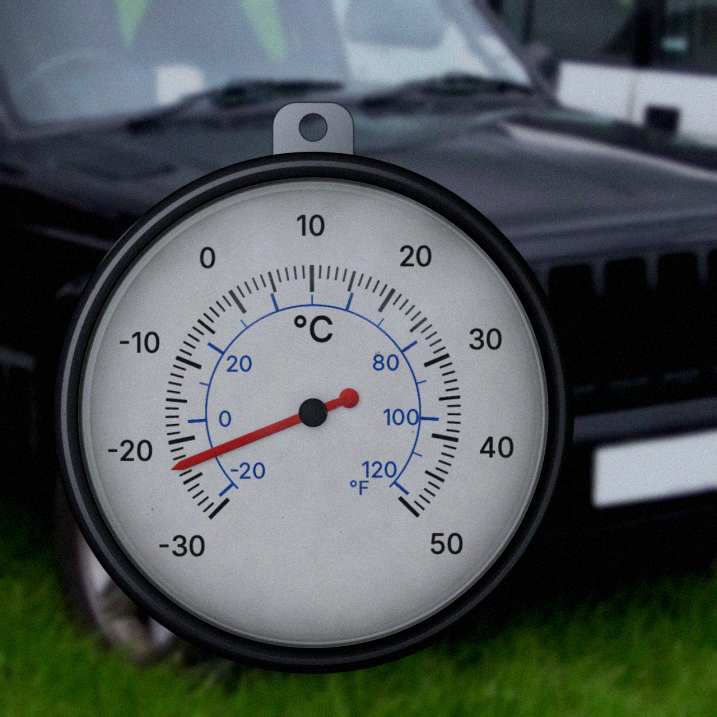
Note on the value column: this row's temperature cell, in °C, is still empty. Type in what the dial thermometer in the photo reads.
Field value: -23 °C
